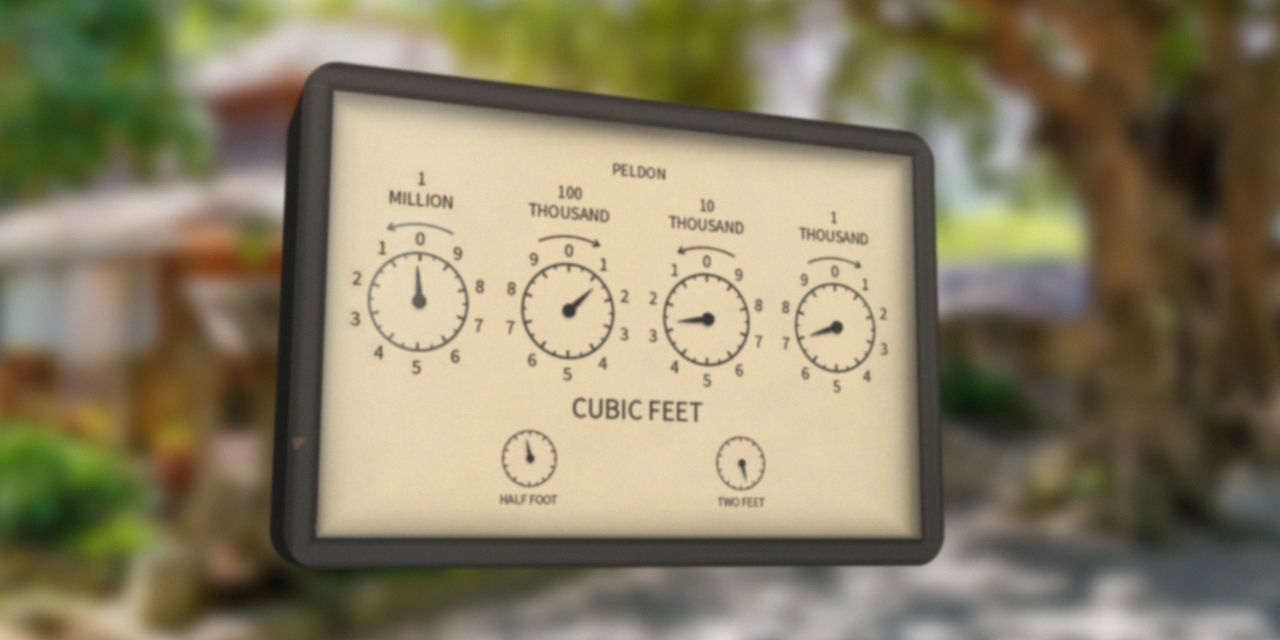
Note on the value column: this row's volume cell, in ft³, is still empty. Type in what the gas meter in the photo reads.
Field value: 12700 ft³
